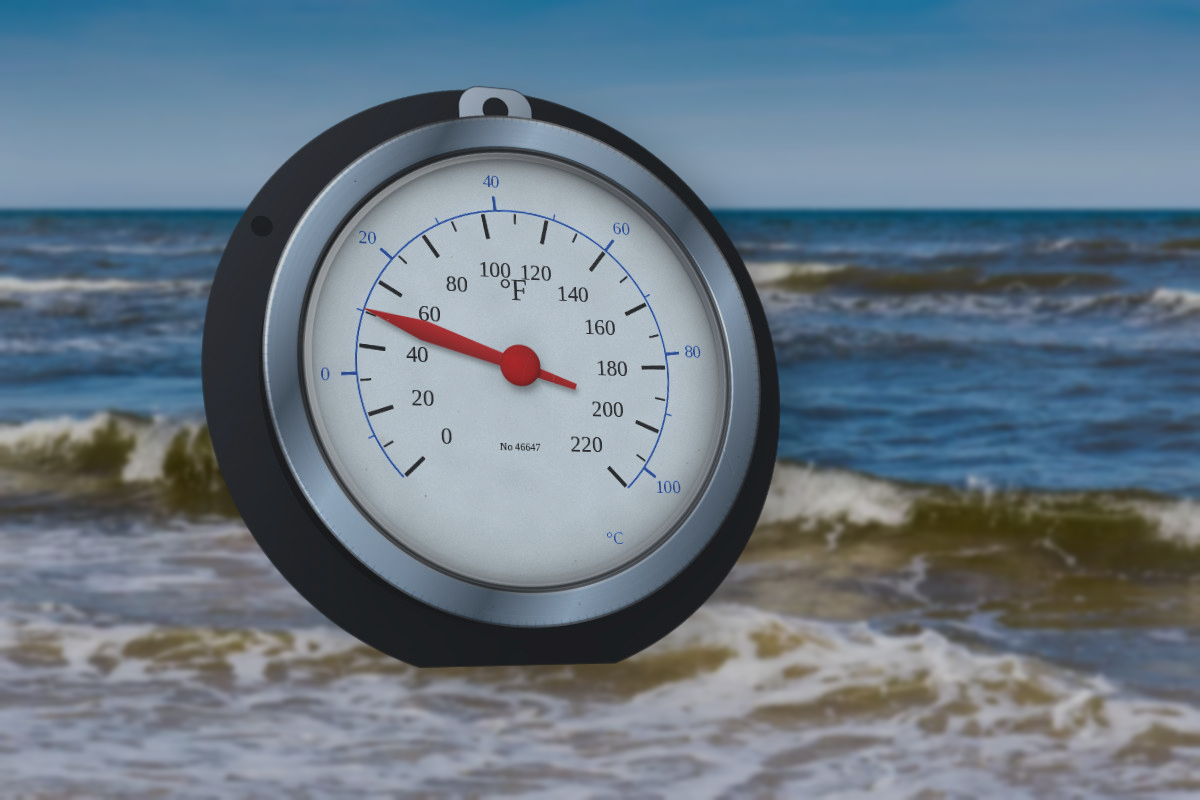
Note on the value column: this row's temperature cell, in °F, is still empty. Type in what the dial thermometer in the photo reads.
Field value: 50 °F
